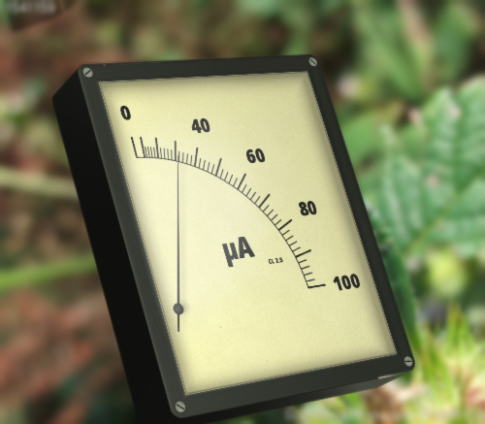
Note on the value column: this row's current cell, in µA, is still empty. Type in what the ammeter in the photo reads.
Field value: 30 µA
